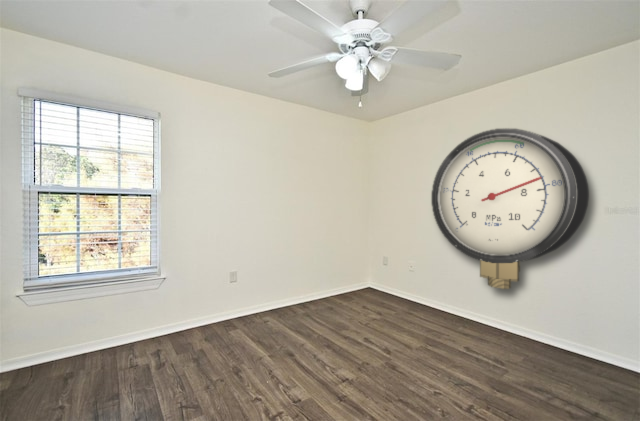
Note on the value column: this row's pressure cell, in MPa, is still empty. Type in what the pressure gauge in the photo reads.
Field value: 7.5 MPa
